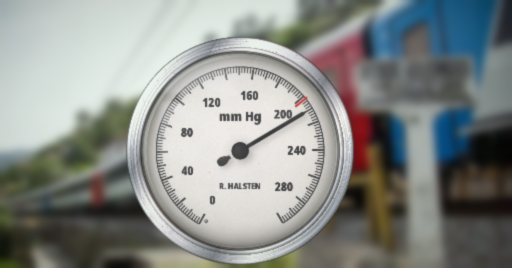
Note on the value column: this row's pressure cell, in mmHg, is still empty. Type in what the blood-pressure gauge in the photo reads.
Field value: 210 mmHg
